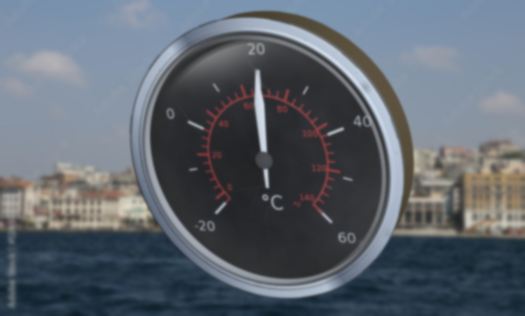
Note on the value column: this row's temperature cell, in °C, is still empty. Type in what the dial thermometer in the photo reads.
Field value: 20 °C
